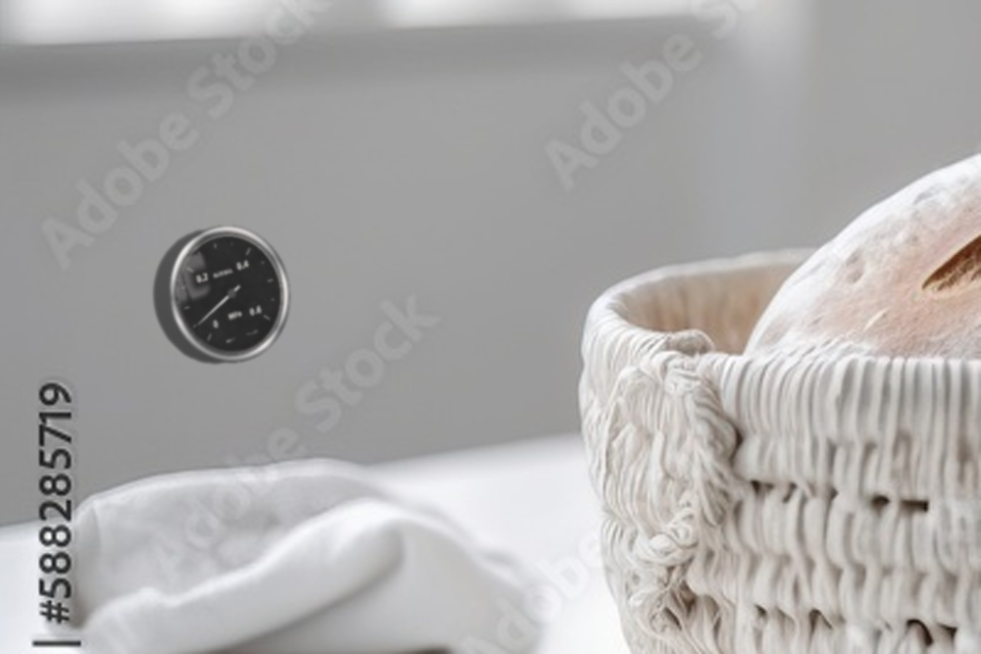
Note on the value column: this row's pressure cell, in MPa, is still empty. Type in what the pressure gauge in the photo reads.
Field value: 0.05 MPa
